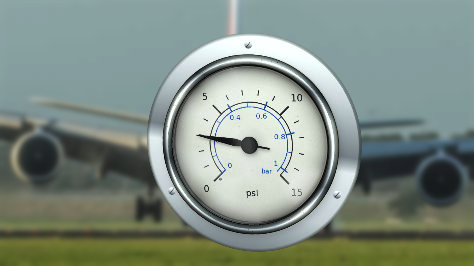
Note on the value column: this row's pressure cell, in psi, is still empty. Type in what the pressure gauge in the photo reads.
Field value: 3 psi
